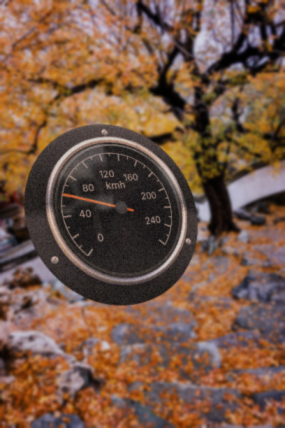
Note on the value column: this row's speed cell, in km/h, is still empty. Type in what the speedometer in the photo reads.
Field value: 60 km/h
